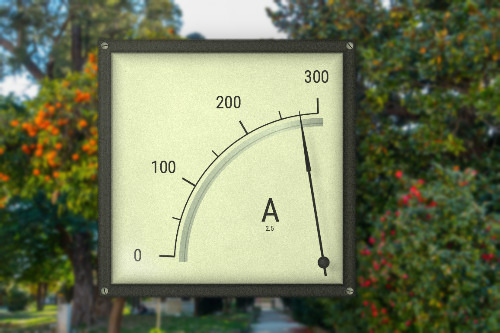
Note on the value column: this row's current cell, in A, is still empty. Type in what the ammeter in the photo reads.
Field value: 275 A
